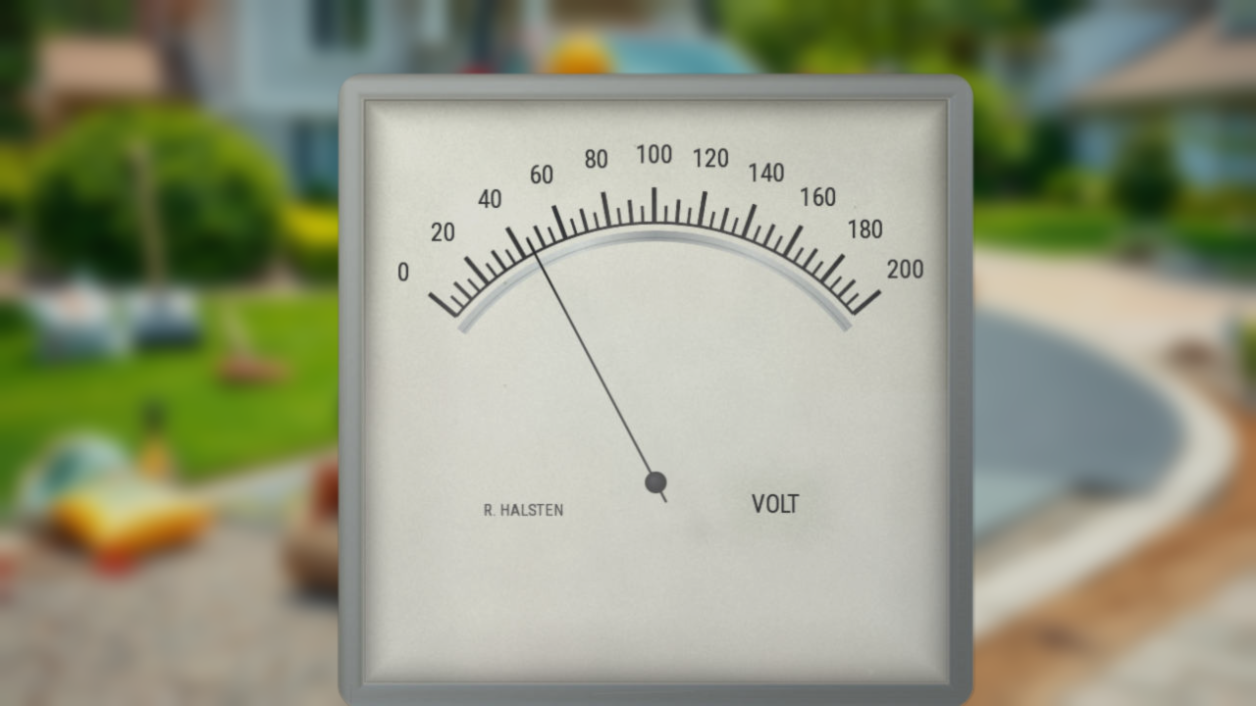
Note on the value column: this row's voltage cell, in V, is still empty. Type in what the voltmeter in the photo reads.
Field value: 45 V
